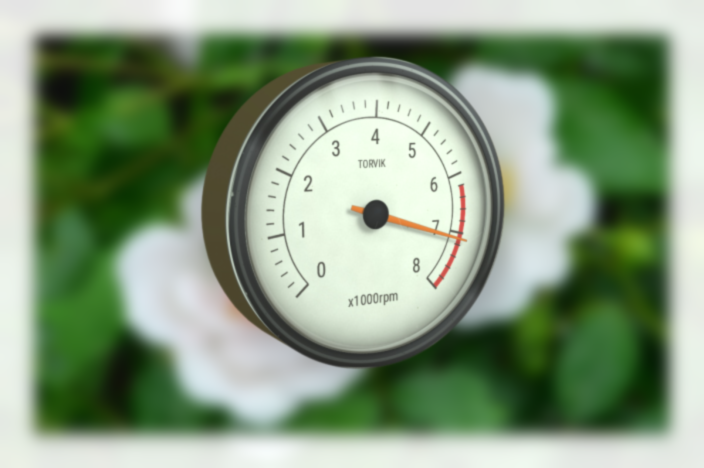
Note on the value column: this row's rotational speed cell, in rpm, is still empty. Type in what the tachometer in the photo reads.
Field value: 7100 rpm
